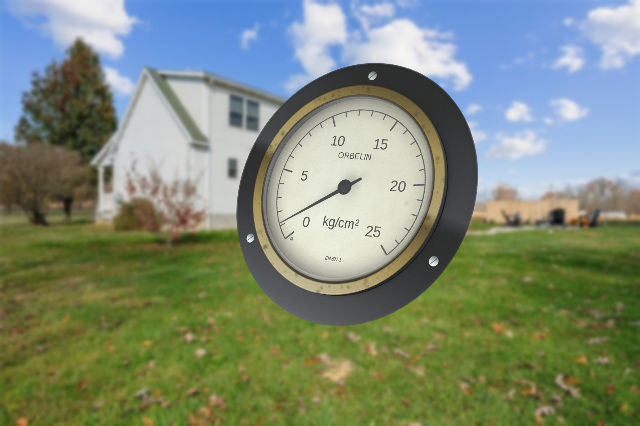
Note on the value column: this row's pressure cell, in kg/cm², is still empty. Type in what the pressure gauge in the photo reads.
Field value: 1 kg/cm²
